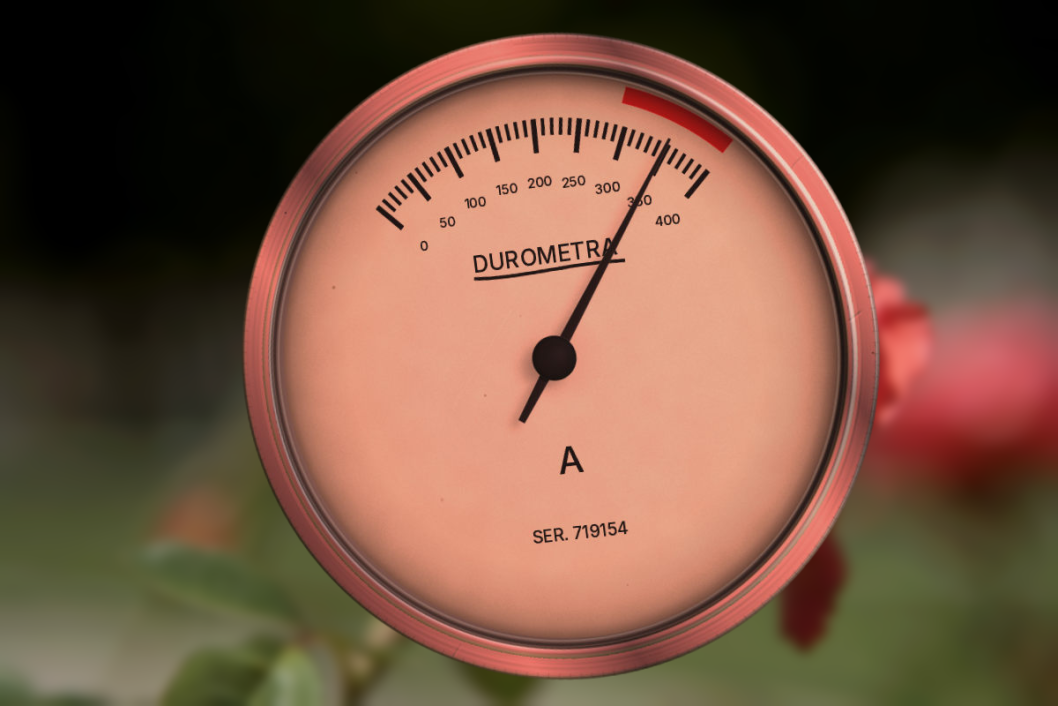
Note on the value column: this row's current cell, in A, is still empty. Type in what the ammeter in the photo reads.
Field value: 350 A
